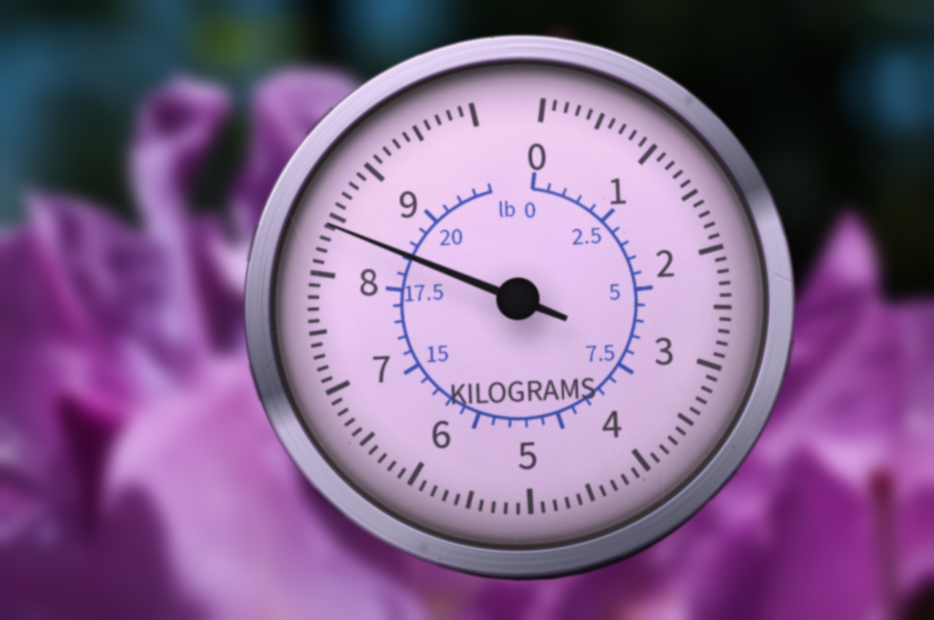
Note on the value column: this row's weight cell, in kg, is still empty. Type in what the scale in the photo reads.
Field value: 8.4 kg
